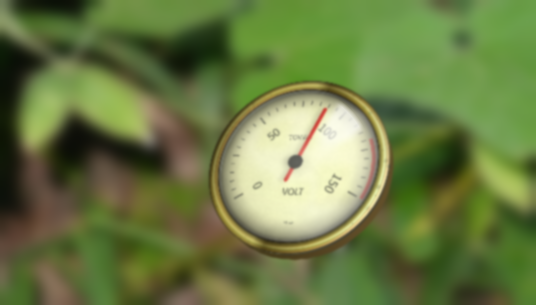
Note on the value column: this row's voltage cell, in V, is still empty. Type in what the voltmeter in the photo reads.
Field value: 90 V
